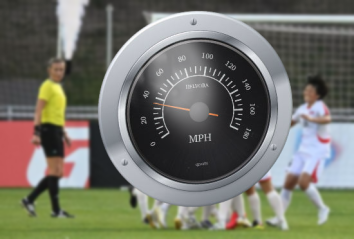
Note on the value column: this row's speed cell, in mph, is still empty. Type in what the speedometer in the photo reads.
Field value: 35 mph
